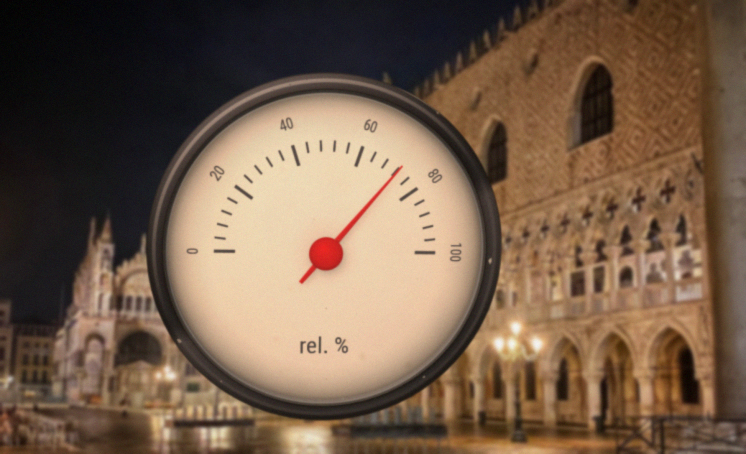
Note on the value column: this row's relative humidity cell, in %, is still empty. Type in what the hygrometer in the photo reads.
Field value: 72 %
